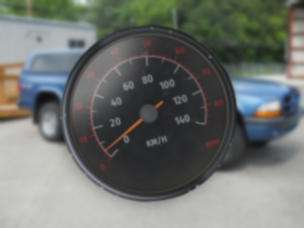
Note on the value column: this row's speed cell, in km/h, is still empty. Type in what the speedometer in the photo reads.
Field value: 5 km/h
